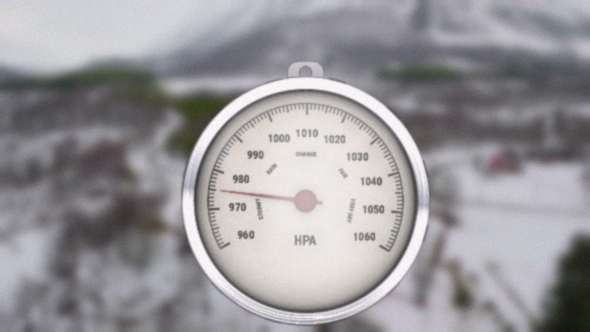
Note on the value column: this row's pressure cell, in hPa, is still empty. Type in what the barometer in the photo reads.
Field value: 975 hPa
